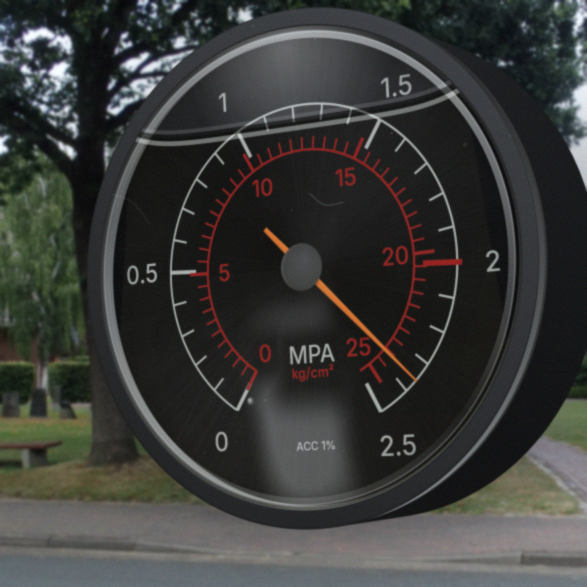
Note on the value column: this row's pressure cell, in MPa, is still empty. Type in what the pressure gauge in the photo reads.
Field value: 2.35 MPa
